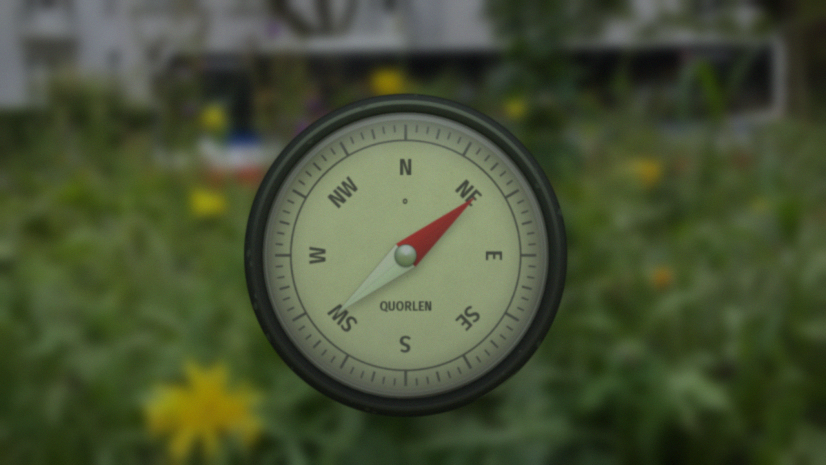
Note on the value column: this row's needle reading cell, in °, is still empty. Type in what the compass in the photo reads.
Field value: 50 °
